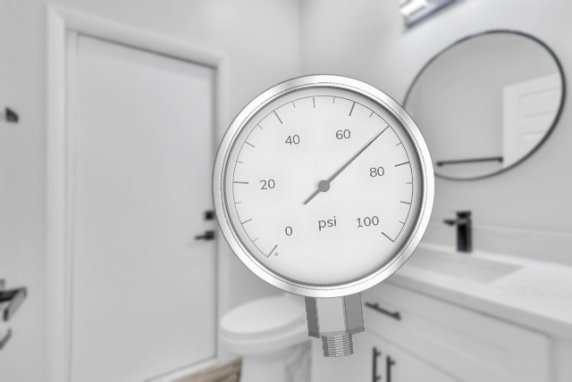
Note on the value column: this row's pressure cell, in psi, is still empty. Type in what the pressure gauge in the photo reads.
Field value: 70 psi
